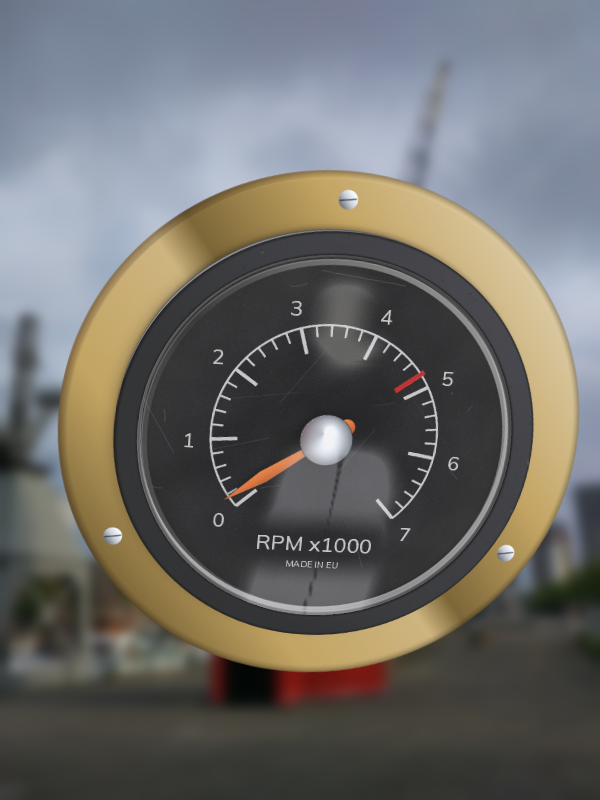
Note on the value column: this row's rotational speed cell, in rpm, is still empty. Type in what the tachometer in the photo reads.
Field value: 200 rpm
